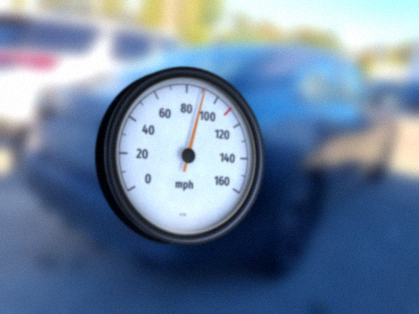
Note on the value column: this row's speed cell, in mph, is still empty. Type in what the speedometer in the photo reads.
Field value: 90 mph
